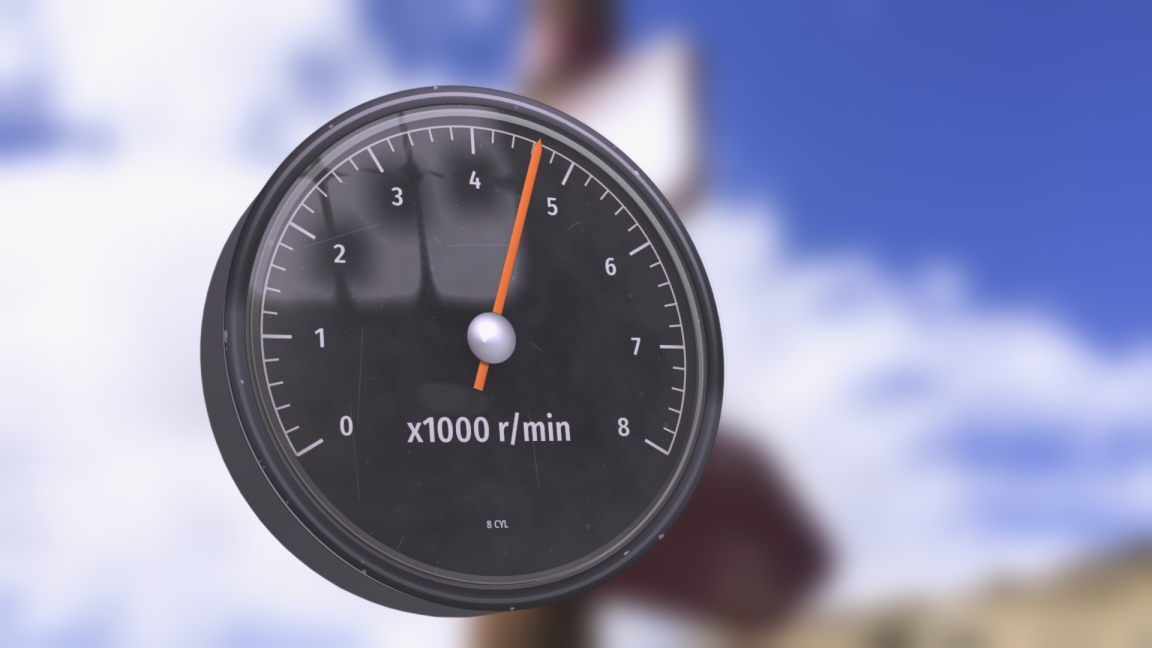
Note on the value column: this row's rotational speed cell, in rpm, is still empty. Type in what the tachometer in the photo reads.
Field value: 4600 rpm
